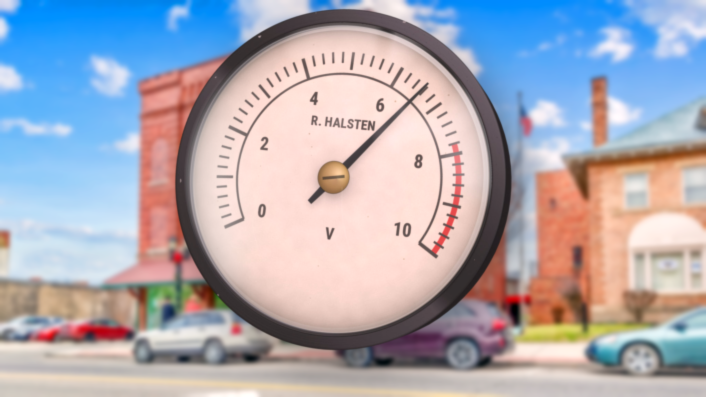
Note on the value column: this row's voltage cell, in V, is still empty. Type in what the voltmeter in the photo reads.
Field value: 6.6 V
